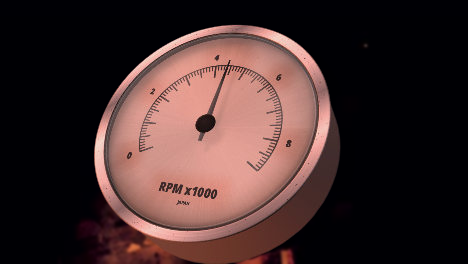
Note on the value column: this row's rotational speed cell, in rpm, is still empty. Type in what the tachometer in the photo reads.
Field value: 4500 rpm
